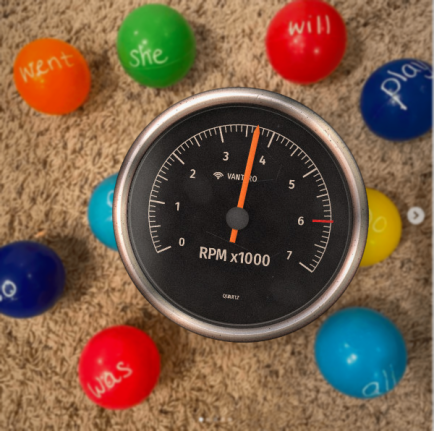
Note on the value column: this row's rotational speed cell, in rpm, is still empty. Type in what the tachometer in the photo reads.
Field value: 3700 rpm
